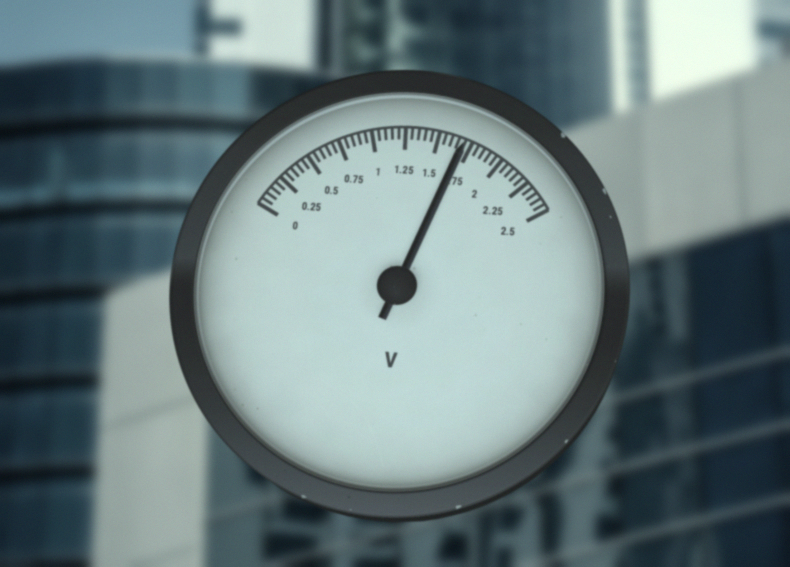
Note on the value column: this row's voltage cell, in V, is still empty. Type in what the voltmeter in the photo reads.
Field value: 1.7 V
